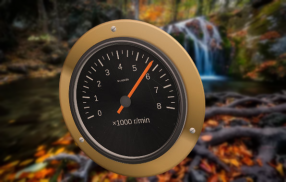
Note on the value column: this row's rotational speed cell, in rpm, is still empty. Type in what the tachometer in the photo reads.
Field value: 5750 rpm
